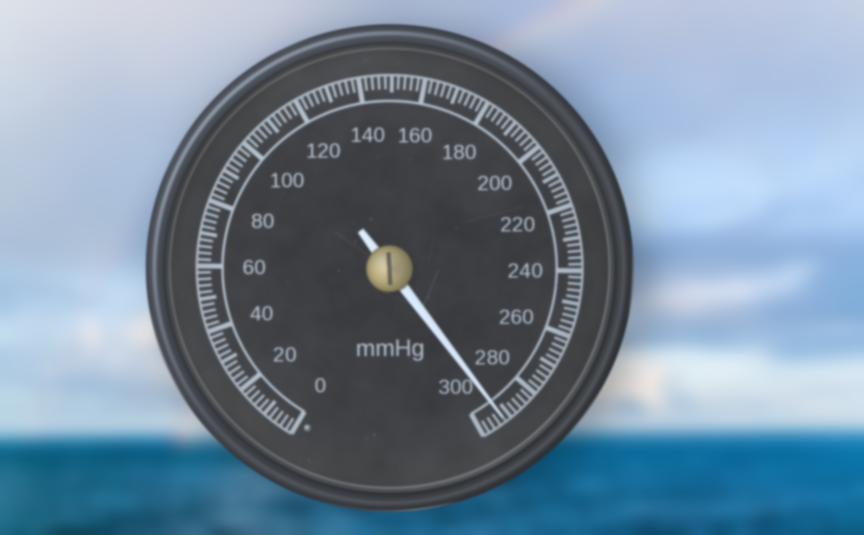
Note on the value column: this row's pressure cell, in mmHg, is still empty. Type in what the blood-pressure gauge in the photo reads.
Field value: 292 mmHg
